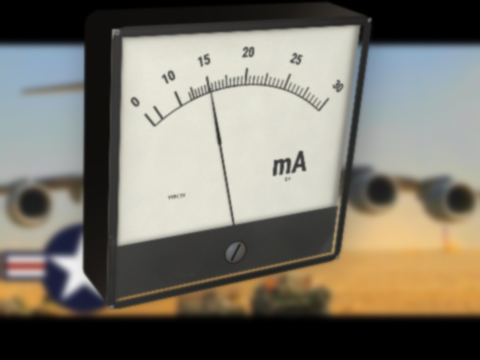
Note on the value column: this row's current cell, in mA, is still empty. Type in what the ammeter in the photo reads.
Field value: 15 mA
